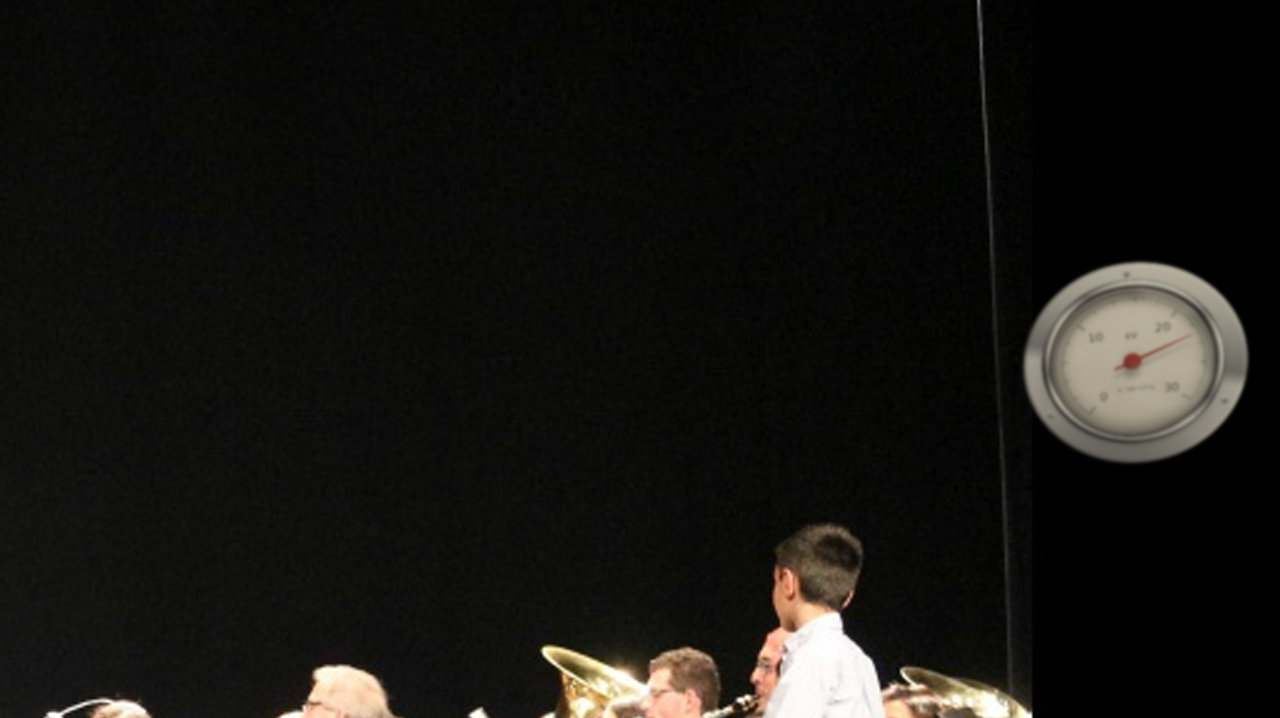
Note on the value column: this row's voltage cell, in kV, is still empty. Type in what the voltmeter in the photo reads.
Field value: 23 kV
